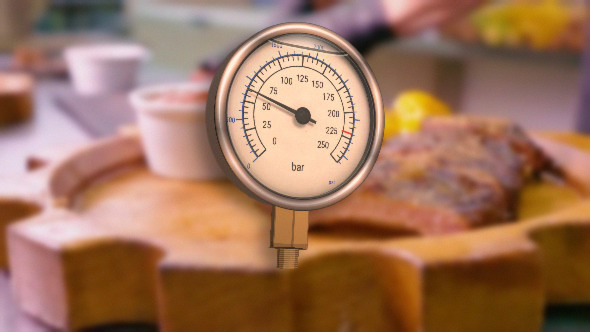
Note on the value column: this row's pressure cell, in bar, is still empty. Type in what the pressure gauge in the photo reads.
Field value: 60 bar
